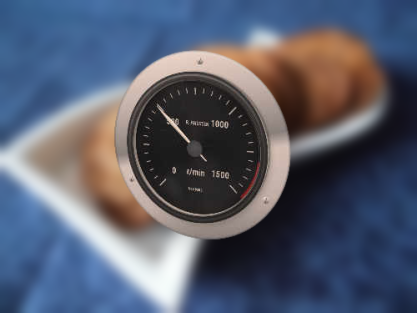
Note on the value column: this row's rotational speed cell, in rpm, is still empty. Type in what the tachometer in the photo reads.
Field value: 500 rpm
